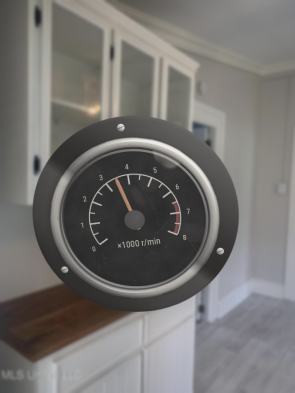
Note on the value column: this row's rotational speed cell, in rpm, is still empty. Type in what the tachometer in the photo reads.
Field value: 3500 rpm
